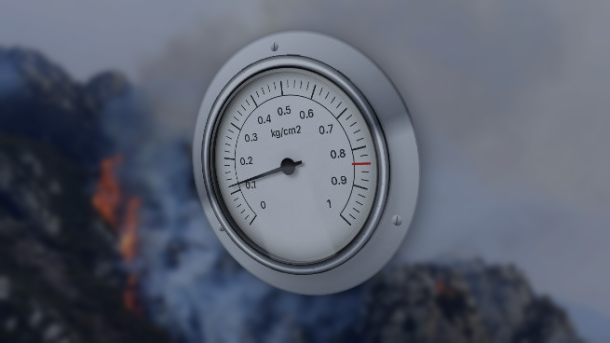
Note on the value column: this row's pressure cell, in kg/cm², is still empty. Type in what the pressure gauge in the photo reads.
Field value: 0.12 kg/cm²
